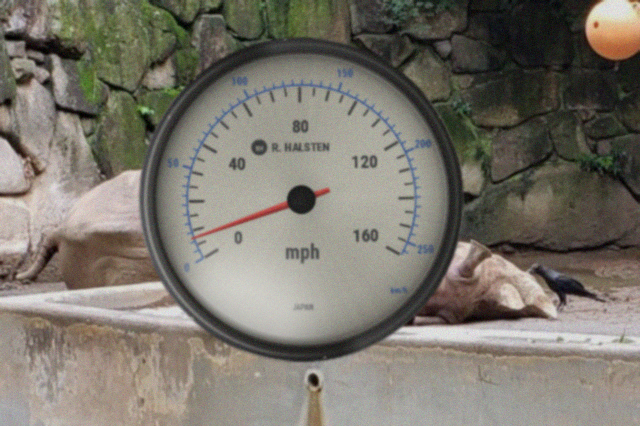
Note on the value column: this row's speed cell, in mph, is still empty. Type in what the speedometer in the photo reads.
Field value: 7.5 mph
